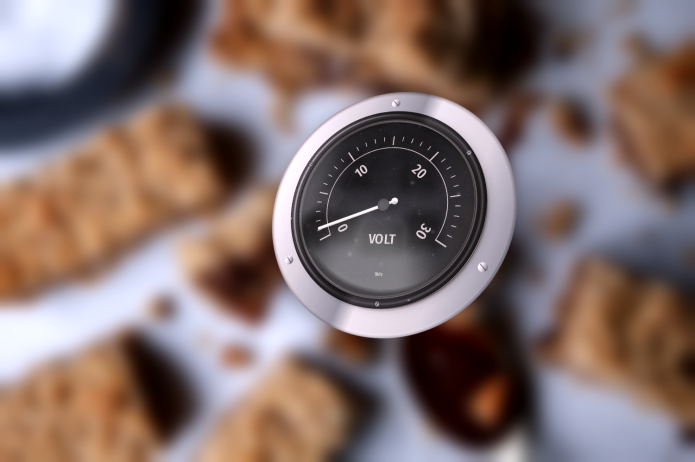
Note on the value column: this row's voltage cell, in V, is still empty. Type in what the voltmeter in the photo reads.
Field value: 1 V
